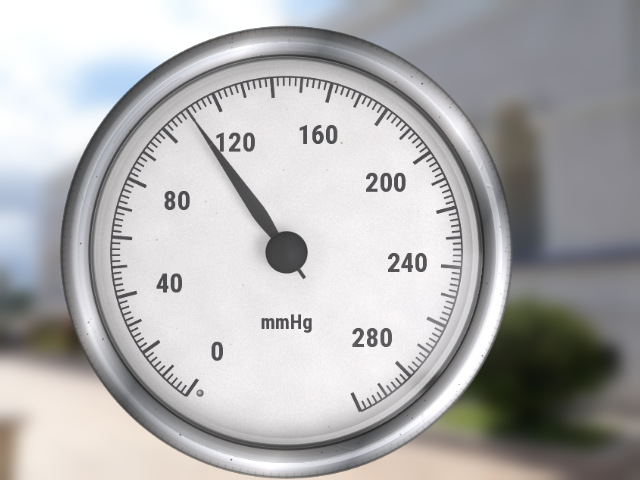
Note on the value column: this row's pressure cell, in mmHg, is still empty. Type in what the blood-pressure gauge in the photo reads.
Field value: 110 mmHg
